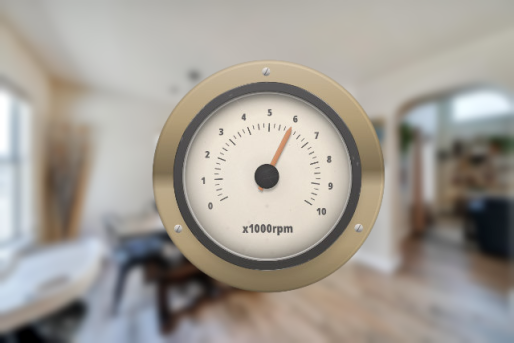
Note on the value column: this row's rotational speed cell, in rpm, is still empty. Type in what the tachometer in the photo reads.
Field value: 6000 rpm
